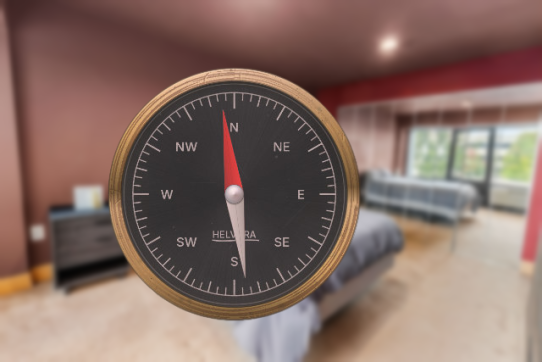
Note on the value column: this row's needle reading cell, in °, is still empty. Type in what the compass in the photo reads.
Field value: 352.5 °
